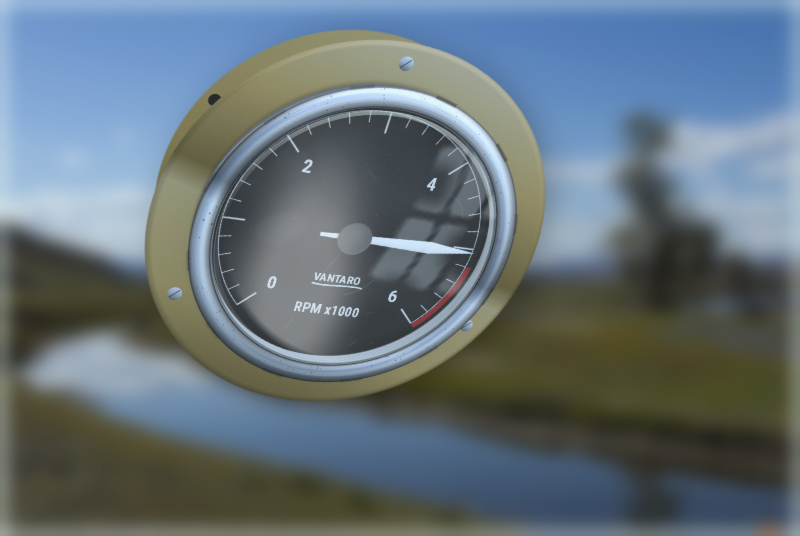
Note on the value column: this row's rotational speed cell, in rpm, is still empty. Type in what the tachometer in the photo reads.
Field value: 5000 rpm
